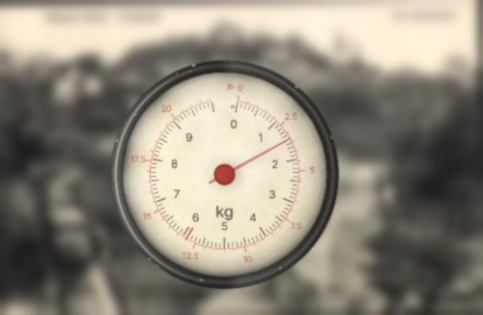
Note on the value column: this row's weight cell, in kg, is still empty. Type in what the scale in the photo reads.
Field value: 1.5 kg
